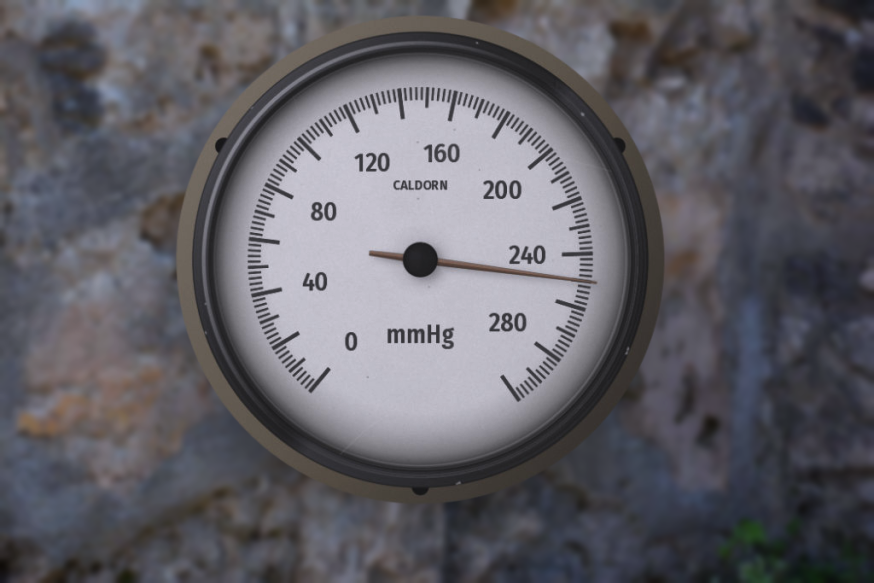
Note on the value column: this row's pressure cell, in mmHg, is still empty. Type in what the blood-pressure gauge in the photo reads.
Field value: 250 mmHg
